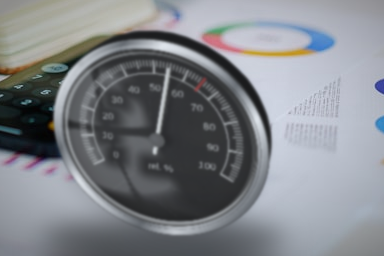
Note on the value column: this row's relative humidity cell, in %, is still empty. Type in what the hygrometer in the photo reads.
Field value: 55 %
